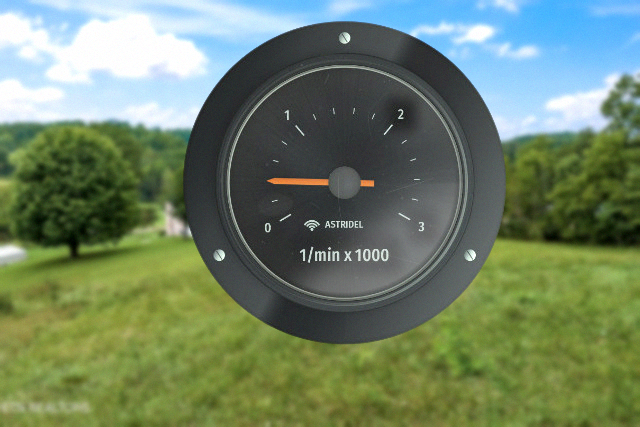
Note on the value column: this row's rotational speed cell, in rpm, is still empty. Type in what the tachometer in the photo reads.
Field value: 400 rpm
